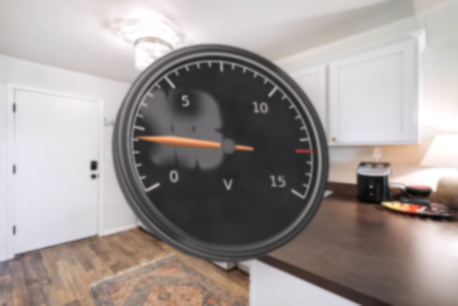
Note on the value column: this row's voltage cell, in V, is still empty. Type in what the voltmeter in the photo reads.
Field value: 2 V
